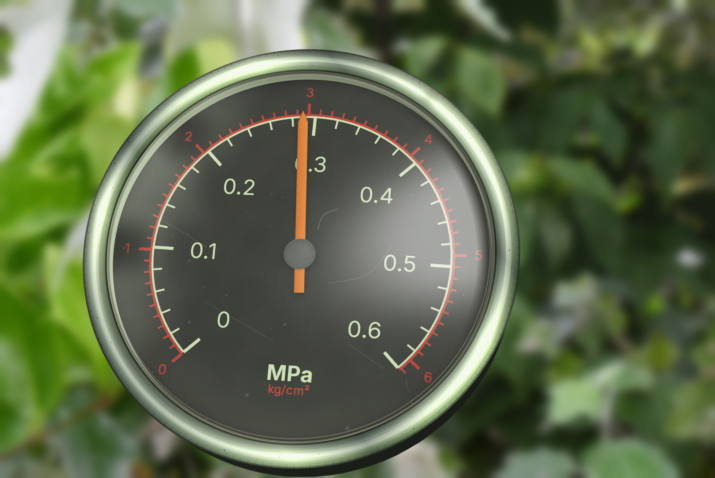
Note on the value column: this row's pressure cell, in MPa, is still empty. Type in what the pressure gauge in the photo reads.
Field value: 0.29 MPa
